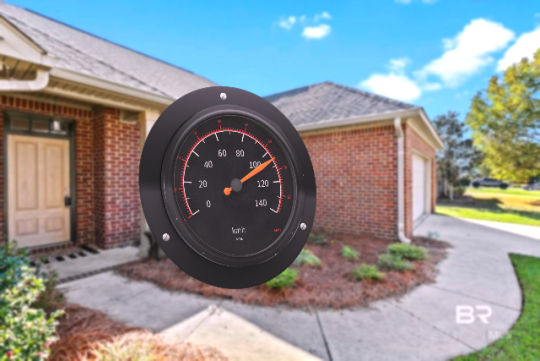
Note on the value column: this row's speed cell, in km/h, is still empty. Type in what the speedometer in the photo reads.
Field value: 105 km/h
